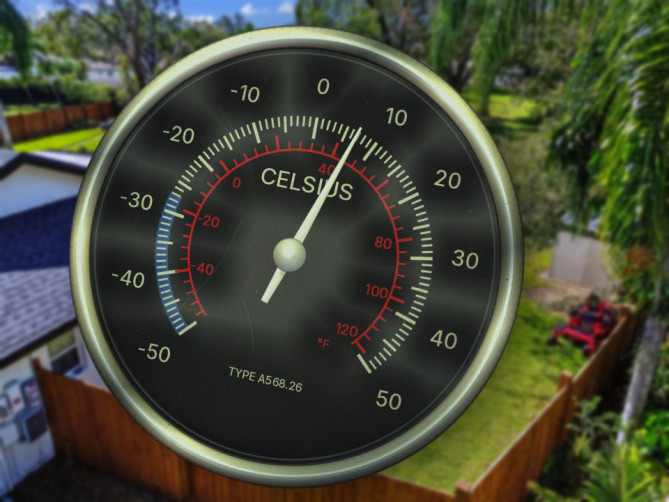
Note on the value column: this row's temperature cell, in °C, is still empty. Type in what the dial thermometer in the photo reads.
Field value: 7 °C
